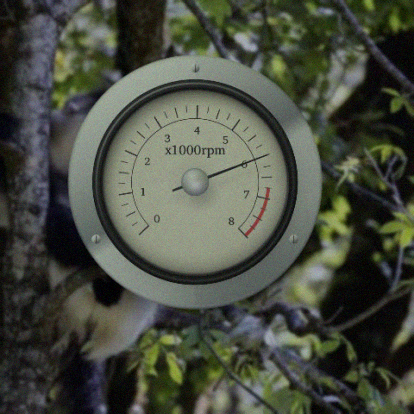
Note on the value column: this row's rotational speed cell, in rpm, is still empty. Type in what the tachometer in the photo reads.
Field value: 6000 rpm
